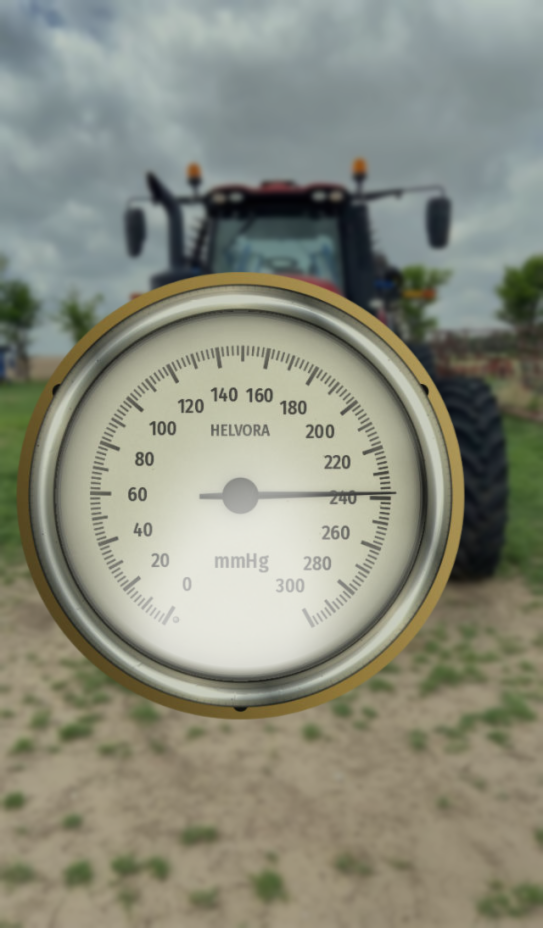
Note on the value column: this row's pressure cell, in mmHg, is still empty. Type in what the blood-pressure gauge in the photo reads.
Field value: 238 mmHg
